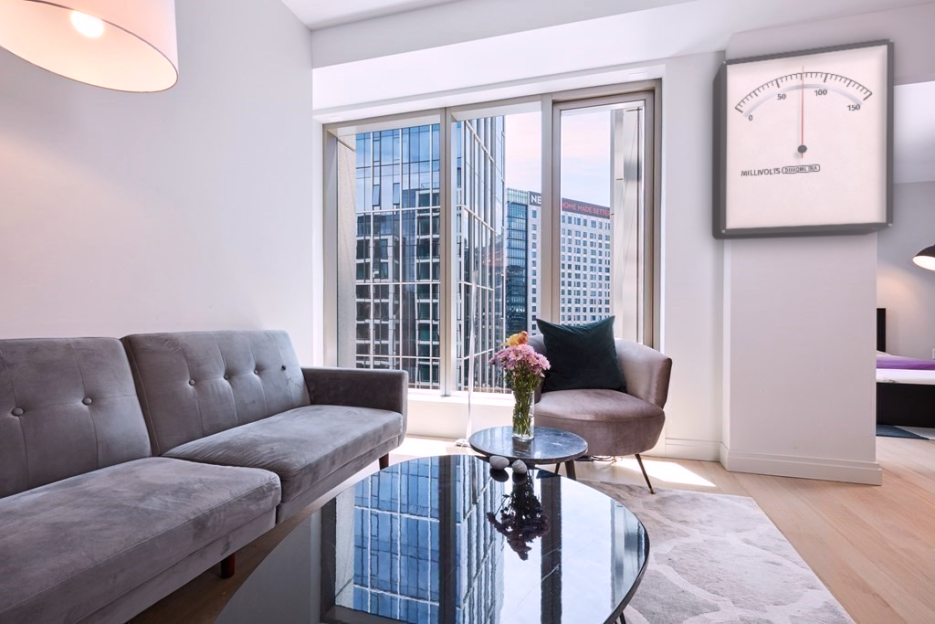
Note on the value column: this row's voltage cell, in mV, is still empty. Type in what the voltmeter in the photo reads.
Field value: 75 mV
